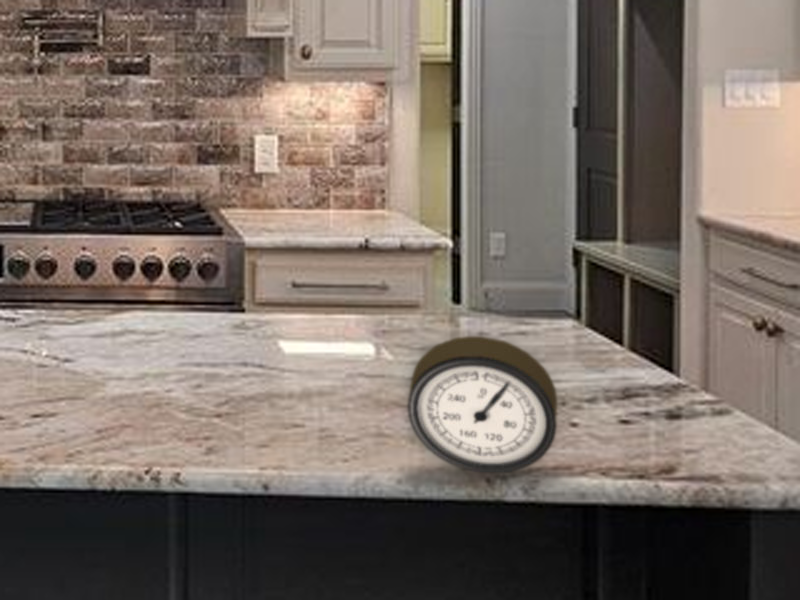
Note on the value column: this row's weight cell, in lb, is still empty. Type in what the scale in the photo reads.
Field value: 20 lb
